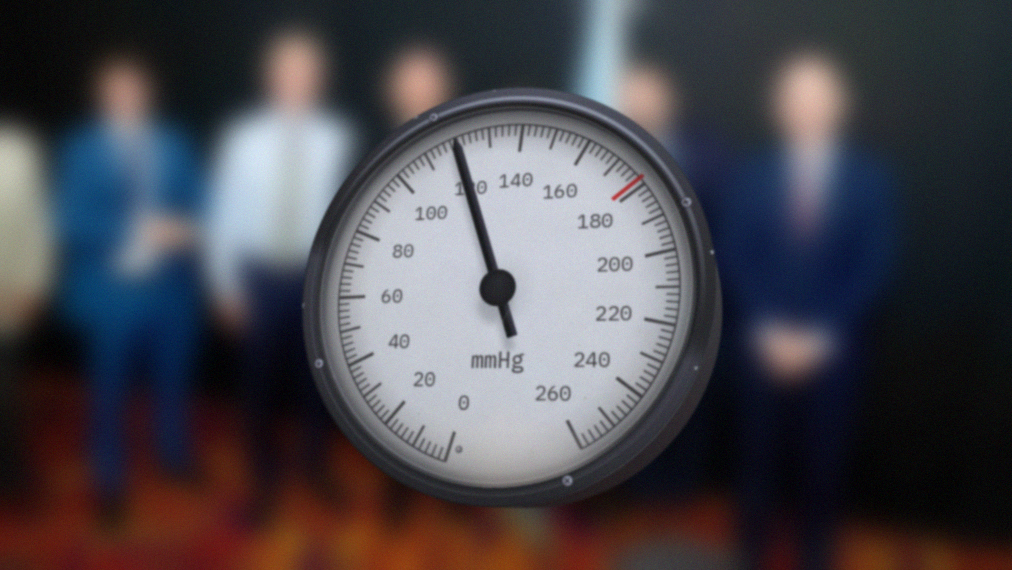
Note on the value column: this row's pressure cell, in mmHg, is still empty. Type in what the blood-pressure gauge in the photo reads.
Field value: 120 mmHg
